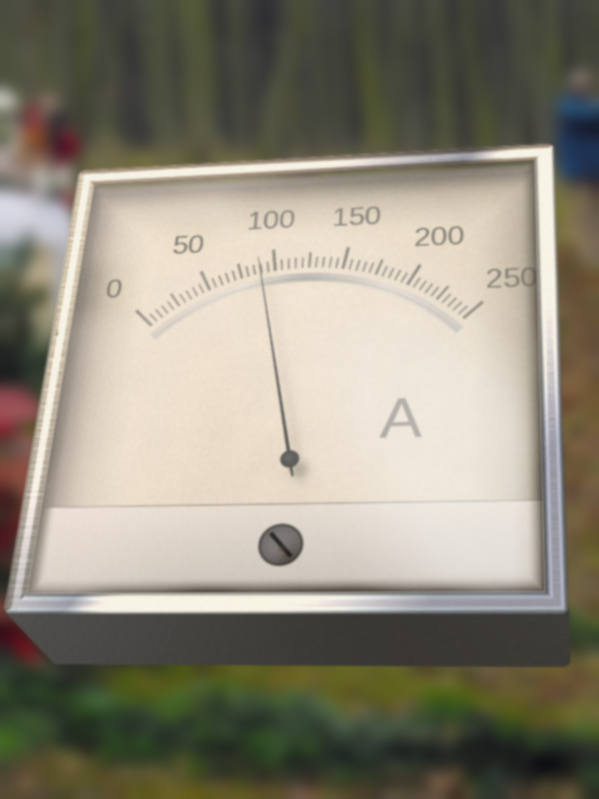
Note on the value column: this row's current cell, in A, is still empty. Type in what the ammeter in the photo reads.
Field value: 90 A
